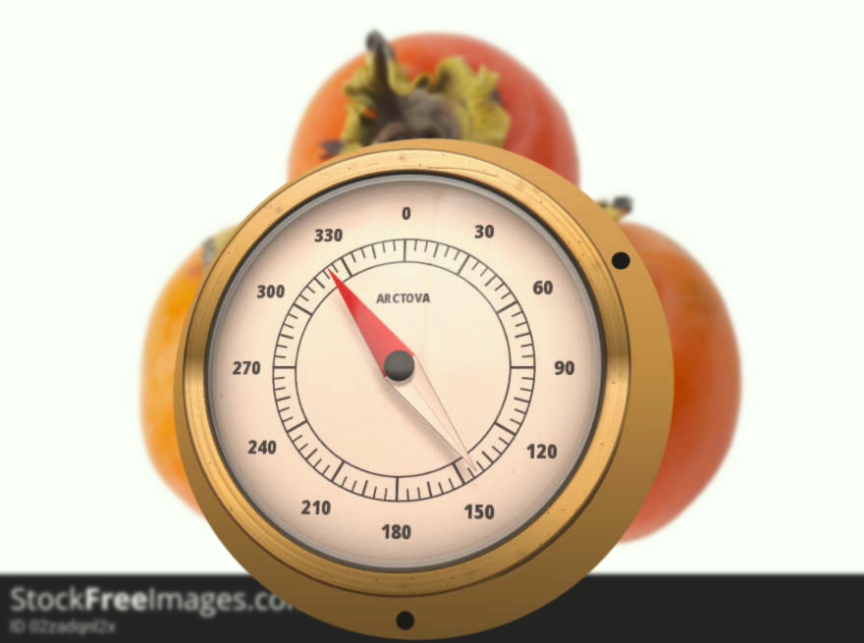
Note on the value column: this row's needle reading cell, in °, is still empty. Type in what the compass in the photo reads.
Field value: 322.5 °
